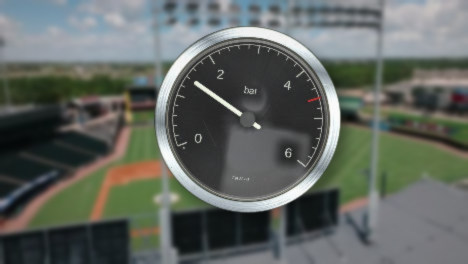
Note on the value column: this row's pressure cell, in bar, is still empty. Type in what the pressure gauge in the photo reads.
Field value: 1.4 bar
